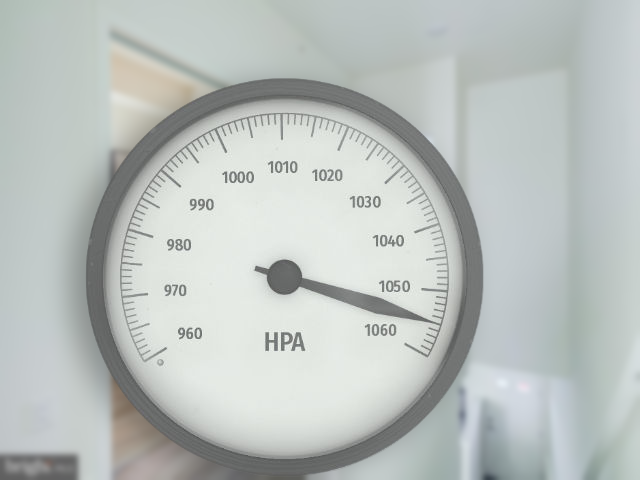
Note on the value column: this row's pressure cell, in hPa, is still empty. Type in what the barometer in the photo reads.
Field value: 1055 hPa
